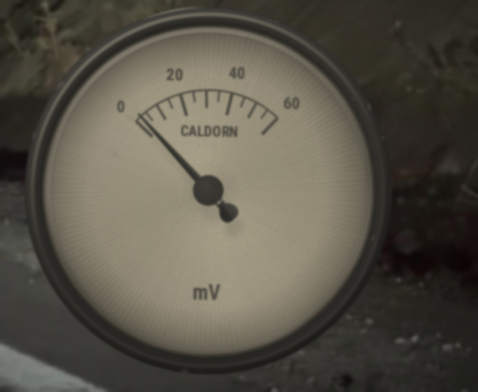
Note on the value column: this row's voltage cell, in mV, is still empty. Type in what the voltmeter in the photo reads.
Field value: 2.5 mV
